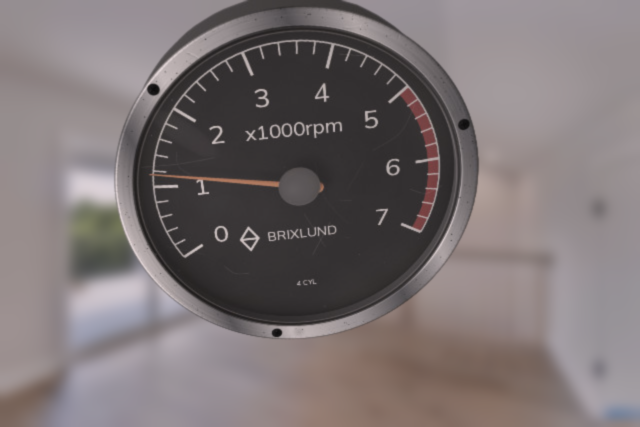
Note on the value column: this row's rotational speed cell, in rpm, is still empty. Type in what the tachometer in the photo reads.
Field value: 1200 rpm
